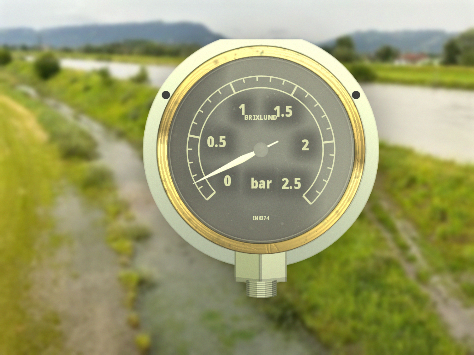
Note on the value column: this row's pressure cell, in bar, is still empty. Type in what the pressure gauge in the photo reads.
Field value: 0.15 bar
